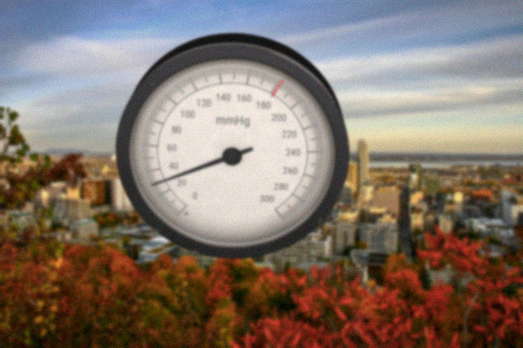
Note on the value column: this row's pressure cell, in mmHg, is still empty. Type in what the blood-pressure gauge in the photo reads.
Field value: 30 mmHg
